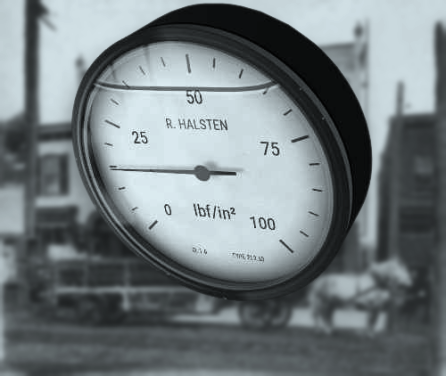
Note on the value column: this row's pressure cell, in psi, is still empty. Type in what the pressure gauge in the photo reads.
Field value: 15 psi
